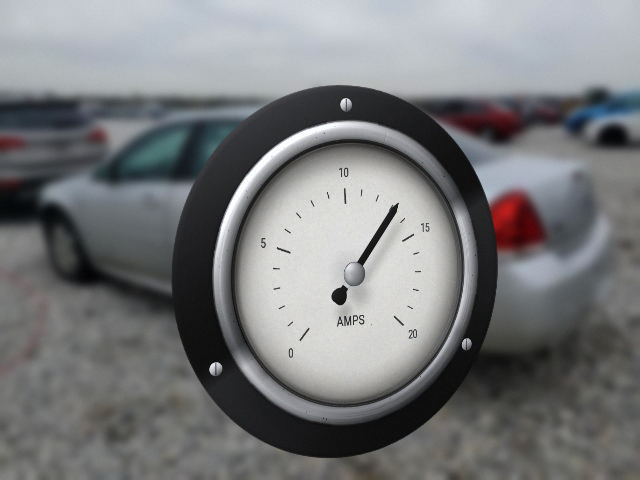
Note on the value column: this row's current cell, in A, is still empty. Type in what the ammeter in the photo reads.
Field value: 13 A
